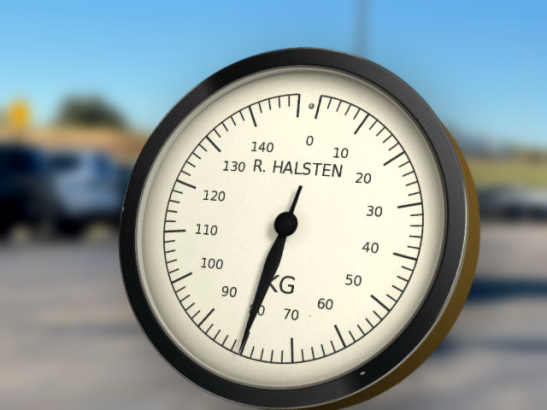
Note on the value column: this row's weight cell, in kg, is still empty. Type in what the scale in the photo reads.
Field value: 80 kg
